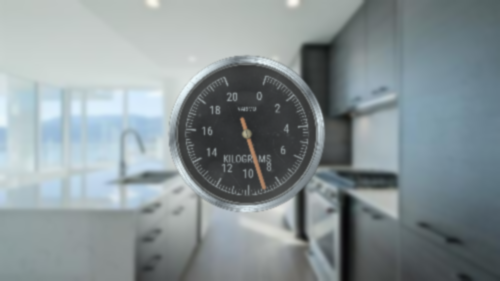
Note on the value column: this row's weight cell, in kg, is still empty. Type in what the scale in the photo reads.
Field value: 9 kg
